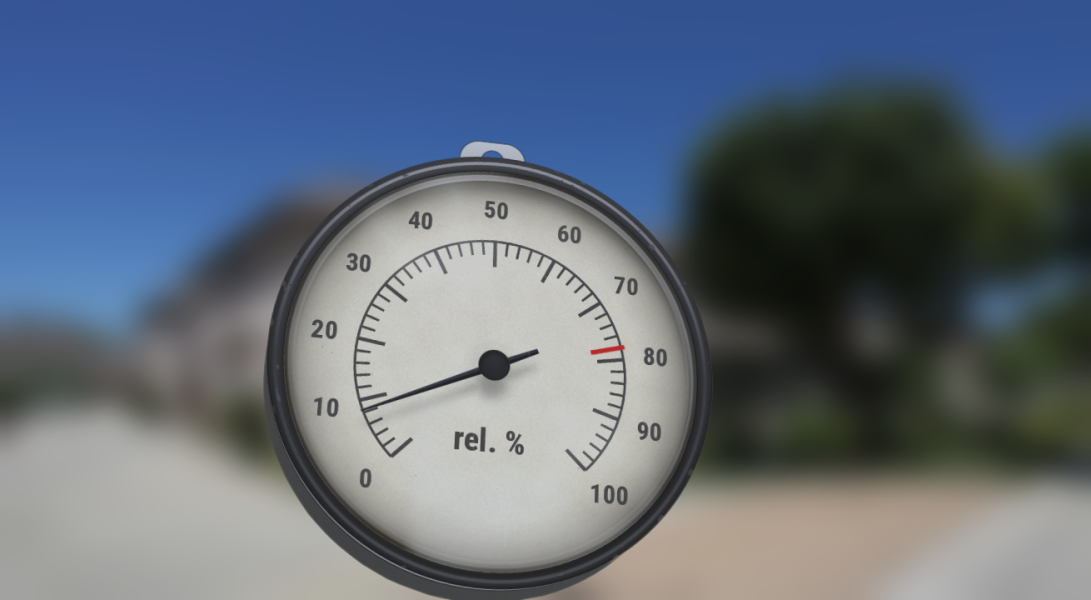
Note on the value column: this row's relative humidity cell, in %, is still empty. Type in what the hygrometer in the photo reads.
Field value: 8 %
